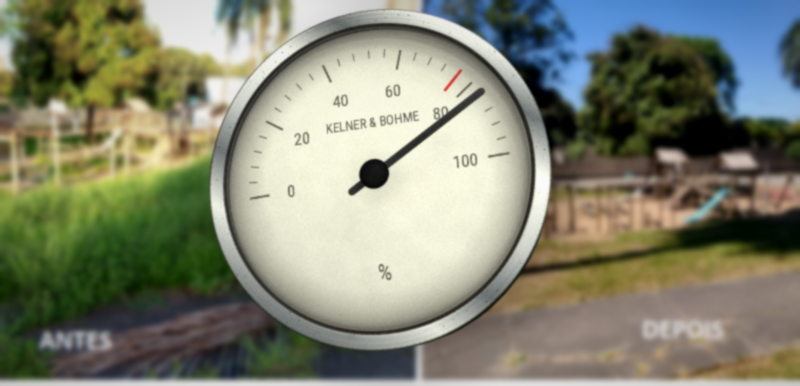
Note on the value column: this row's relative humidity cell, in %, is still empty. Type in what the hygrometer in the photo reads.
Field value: 84 %
